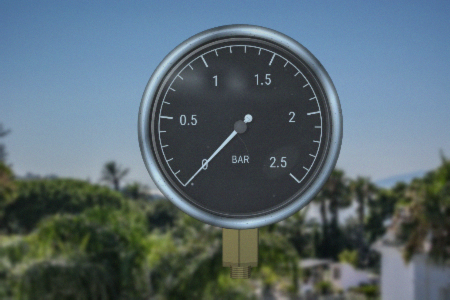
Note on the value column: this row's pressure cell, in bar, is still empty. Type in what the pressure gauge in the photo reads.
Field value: 0 bar
